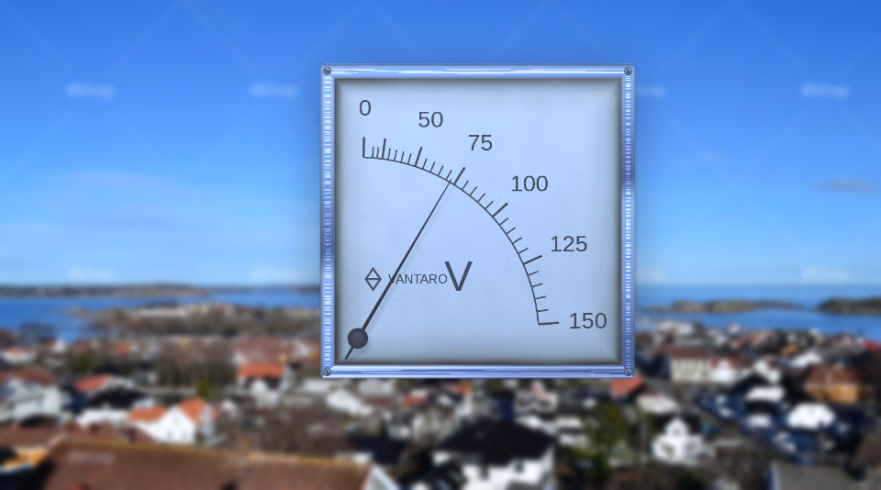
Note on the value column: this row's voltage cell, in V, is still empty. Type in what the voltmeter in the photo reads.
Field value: 72.5 V
